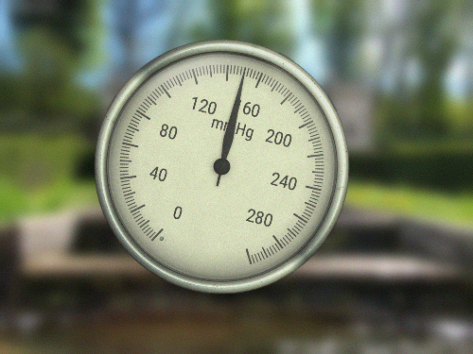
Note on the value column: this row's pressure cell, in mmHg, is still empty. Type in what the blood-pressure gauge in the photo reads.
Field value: 150 mmHg
